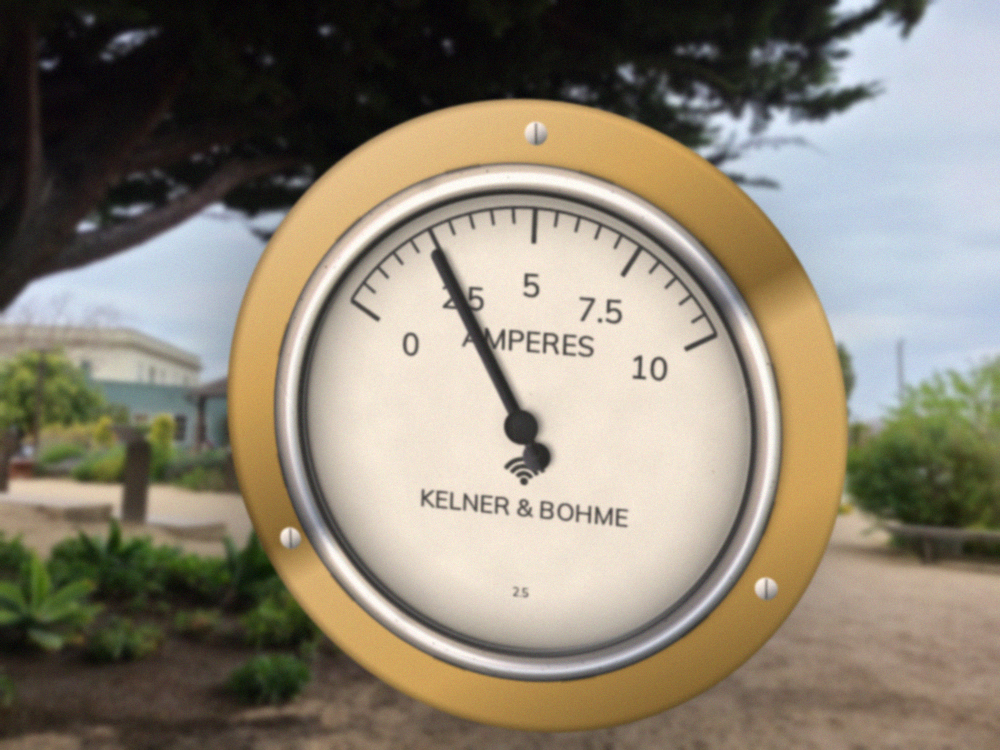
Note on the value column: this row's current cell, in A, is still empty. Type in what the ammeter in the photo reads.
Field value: 2.5 A
